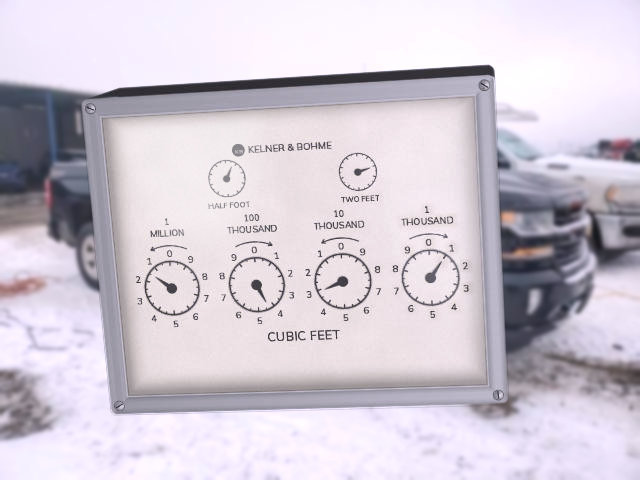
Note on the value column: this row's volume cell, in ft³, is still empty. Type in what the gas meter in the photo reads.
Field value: 143100 ft³
